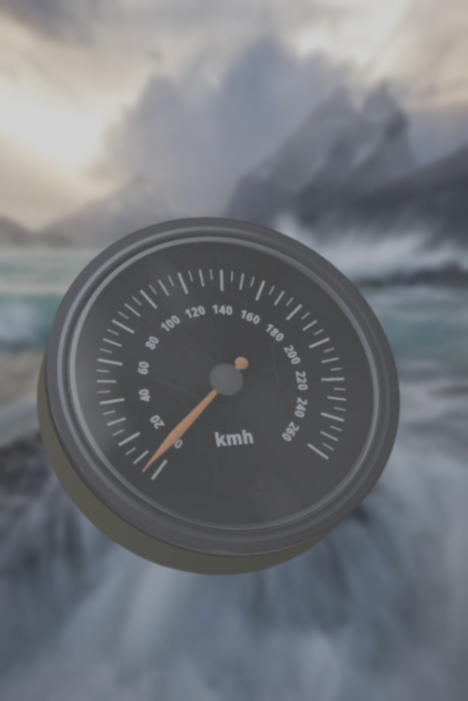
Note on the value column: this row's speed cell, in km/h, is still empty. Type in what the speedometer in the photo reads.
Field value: 5 km/h
